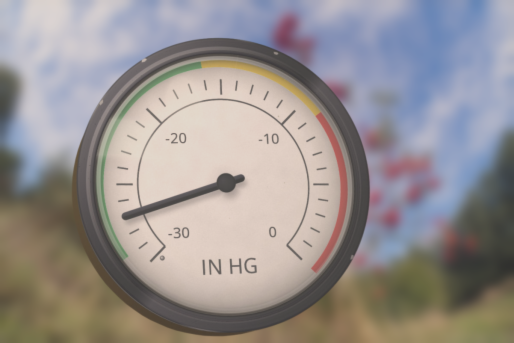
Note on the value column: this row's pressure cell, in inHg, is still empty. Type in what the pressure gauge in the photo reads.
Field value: -27 inHg
